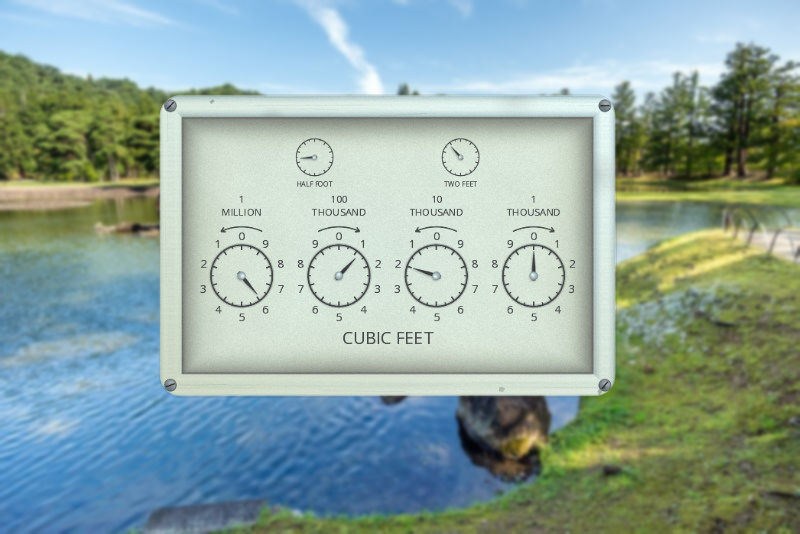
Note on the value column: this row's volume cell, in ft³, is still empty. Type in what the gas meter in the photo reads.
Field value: 612000 ft³
